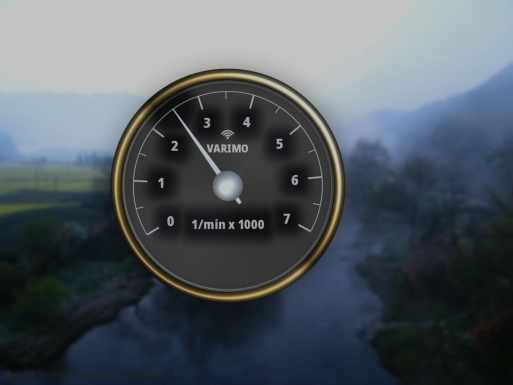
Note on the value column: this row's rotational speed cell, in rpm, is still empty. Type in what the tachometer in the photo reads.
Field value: 2500 rpm
